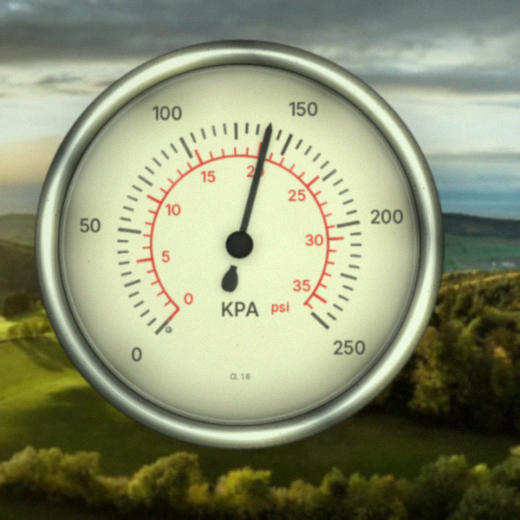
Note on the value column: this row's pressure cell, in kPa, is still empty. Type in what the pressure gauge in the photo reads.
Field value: 140 kPa
